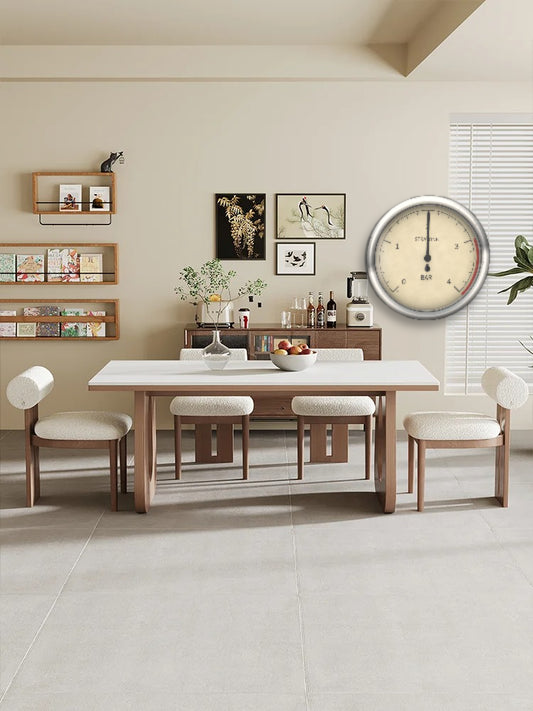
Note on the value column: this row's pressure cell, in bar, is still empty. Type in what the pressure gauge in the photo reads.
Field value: 2 bar
